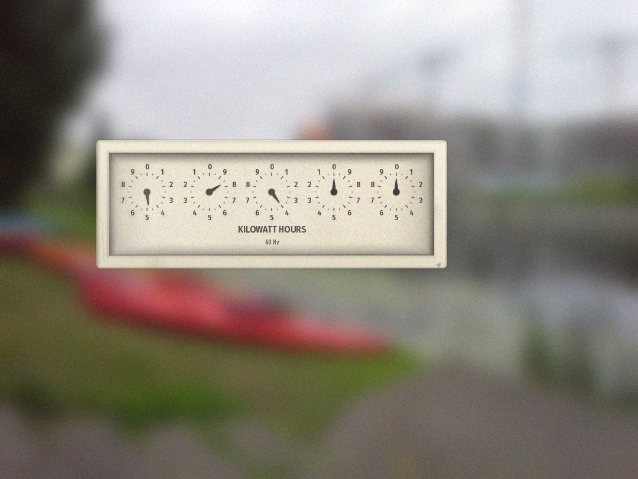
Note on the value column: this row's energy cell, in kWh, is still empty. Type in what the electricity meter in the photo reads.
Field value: 48400 kWh
